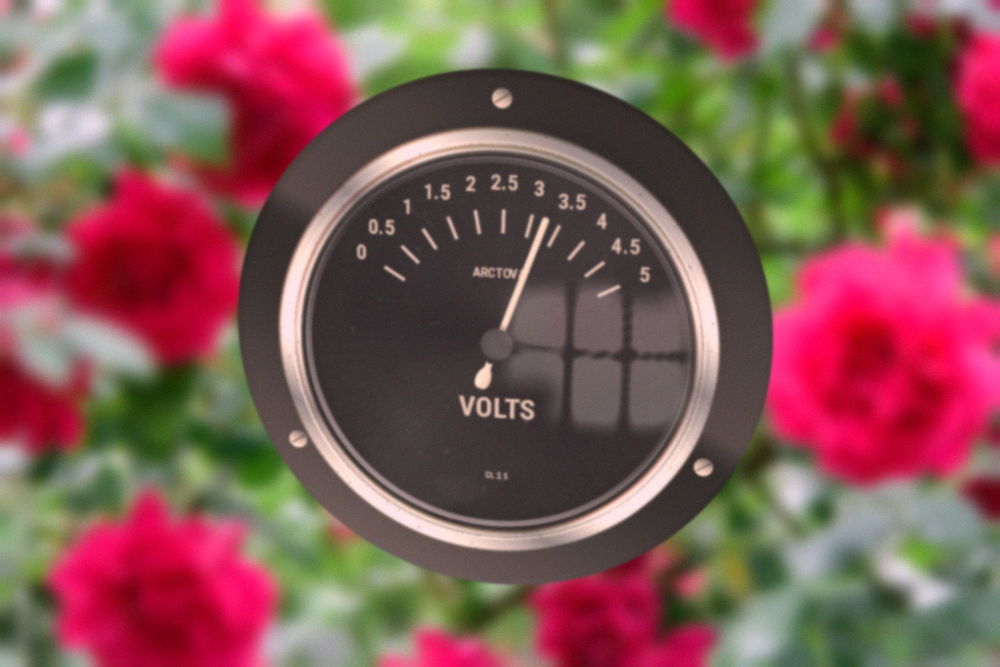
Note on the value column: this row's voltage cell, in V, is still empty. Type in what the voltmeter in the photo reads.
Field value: 3.25 V
